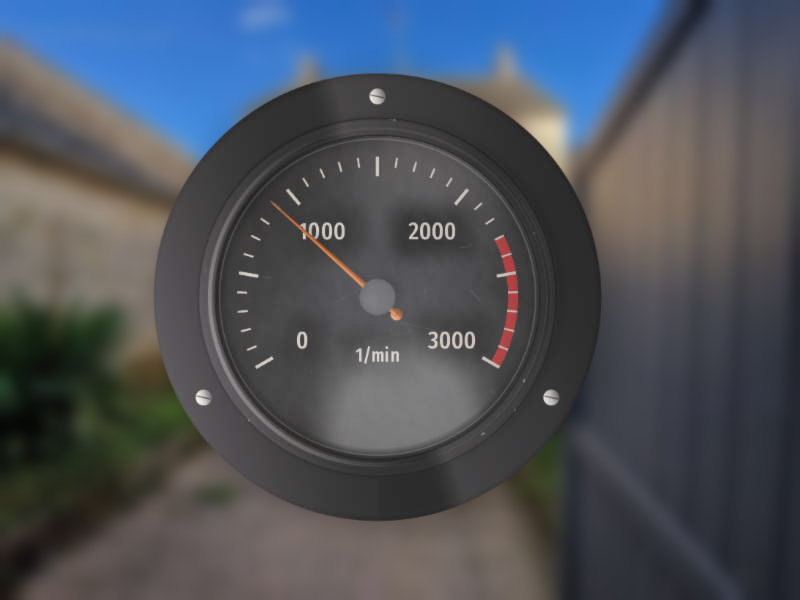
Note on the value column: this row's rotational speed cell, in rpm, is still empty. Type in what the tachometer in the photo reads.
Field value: 900 rpm
